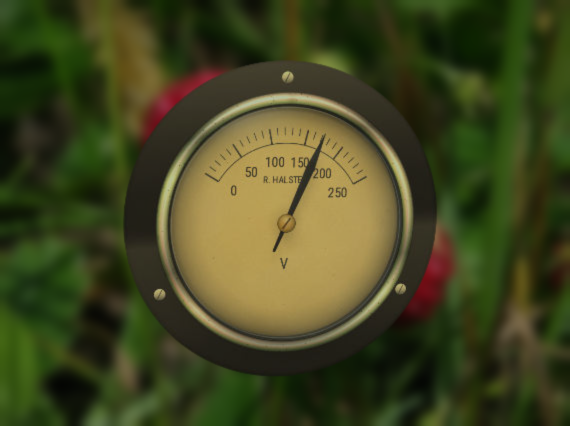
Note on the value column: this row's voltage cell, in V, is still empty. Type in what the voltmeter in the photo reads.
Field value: 170 V
